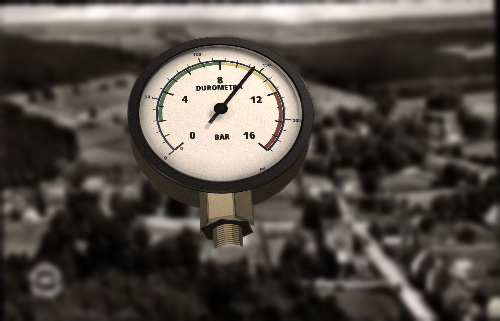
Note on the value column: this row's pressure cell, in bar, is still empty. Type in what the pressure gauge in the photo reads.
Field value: 10 bar
